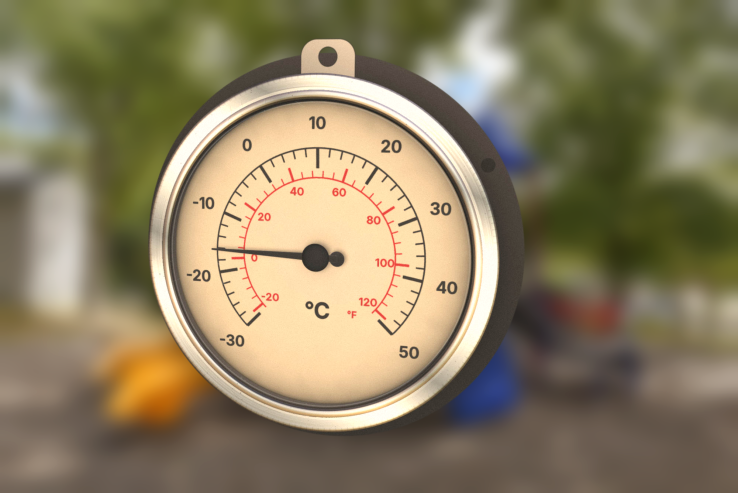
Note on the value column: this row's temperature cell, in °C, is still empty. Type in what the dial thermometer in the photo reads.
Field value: -16 °C
